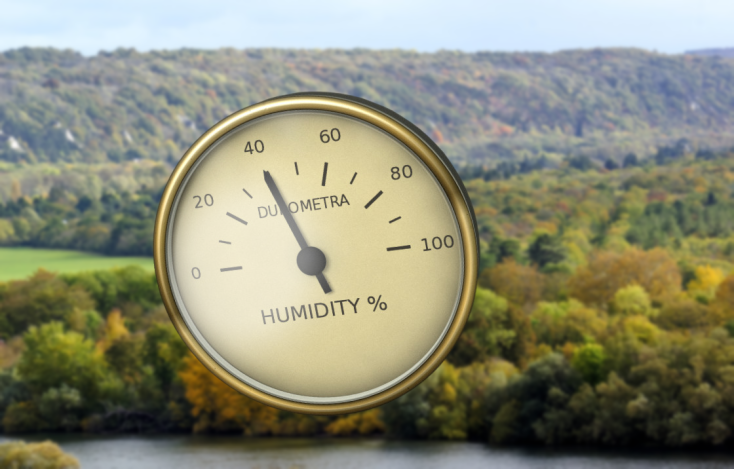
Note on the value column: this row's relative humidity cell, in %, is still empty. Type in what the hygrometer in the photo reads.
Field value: 40 %
